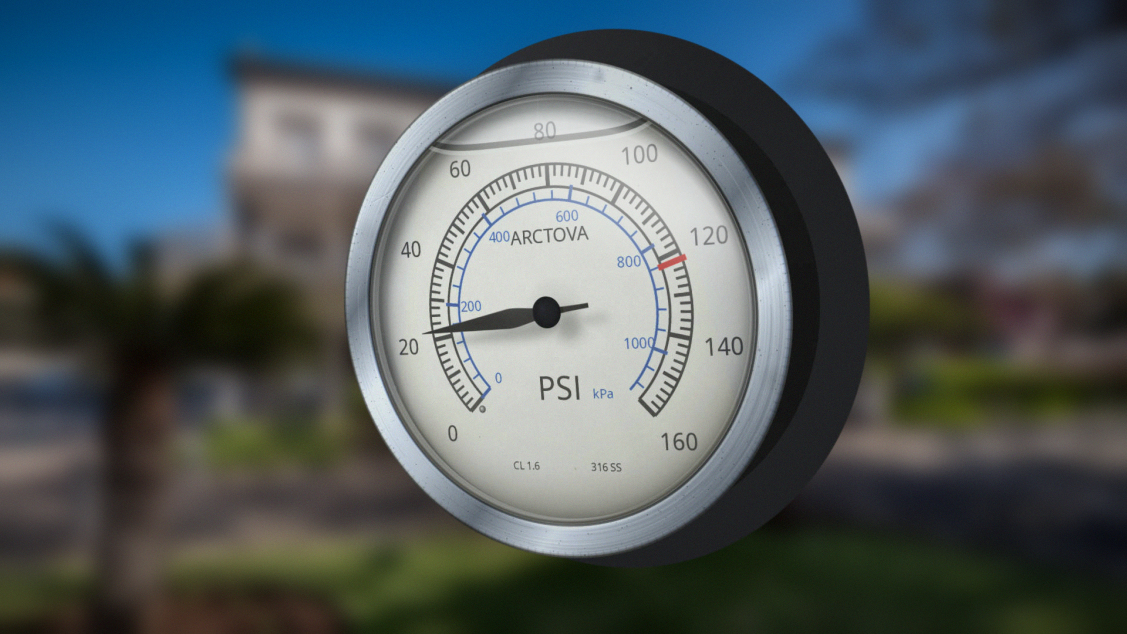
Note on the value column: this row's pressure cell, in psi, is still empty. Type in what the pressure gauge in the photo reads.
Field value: 22 psi
